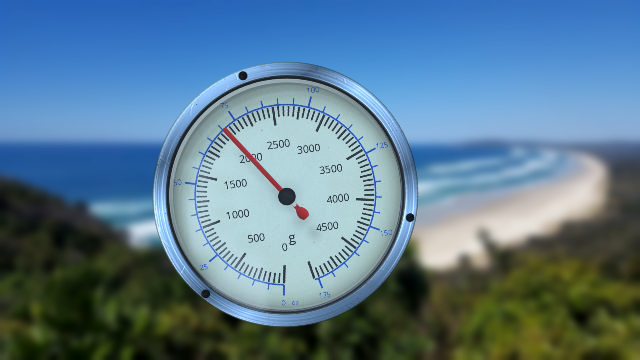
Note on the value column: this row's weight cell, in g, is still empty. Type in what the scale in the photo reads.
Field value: 2000 g
